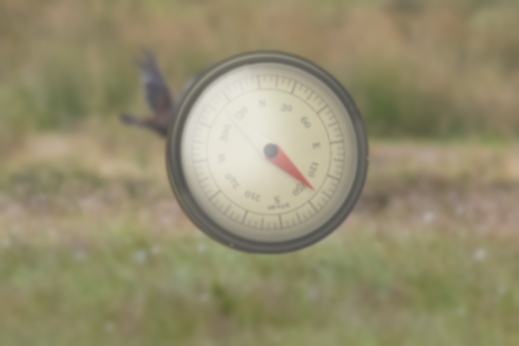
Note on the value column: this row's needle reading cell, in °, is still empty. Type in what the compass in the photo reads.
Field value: 140 °
